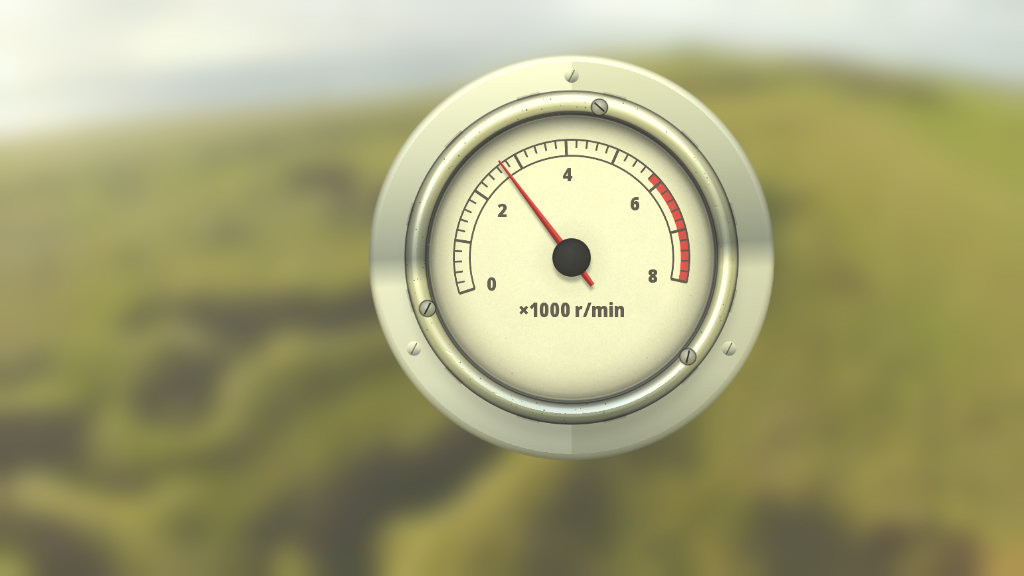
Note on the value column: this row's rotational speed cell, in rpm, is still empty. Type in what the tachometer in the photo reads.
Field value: 2700 rpm
